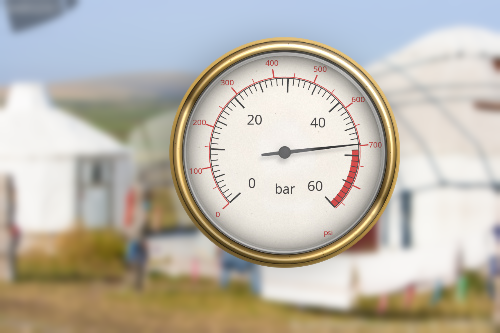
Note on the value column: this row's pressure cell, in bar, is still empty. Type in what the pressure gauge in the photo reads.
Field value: 48 bar
